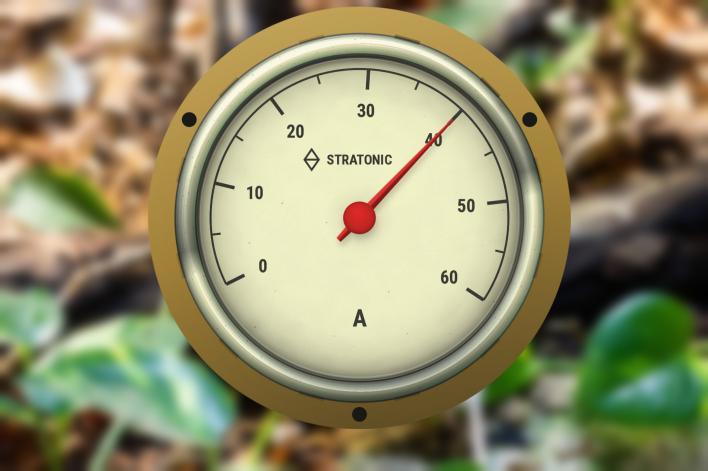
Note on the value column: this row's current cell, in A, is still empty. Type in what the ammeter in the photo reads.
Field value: 40 A
